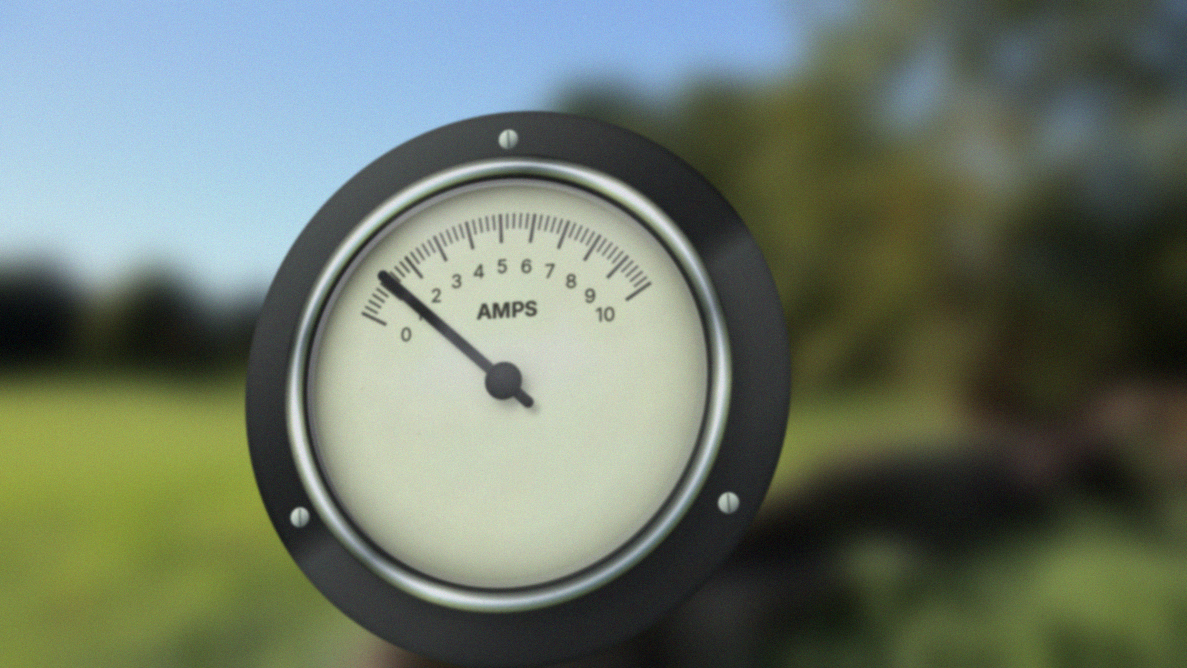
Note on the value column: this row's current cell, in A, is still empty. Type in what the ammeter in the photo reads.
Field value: 1.2 A
